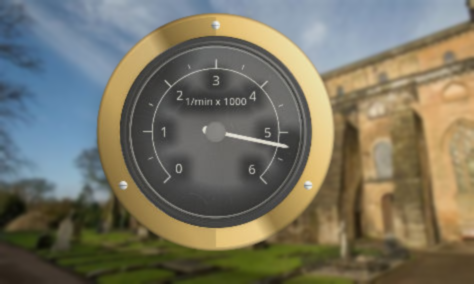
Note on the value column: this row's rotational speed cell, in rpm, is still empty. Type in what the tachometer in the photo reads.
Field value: 5250 rpm
